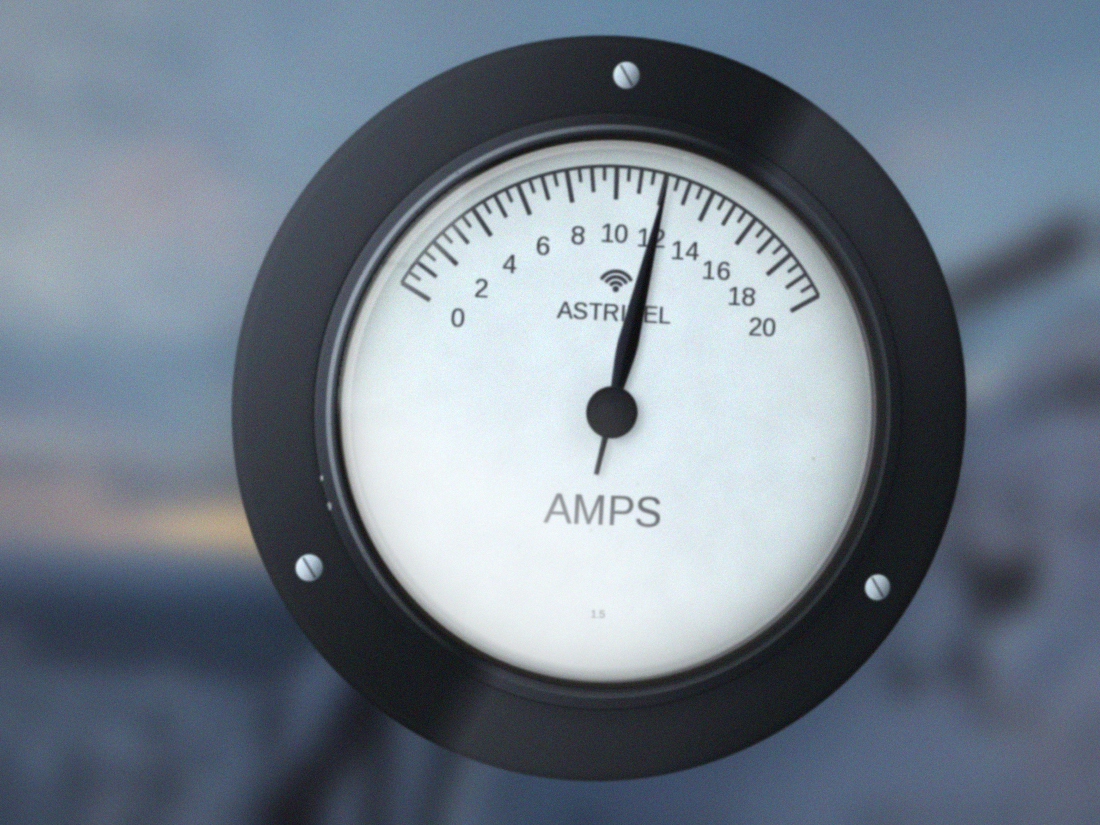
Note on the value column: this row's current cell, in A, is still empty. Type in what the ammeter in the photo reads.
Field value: 12 A
